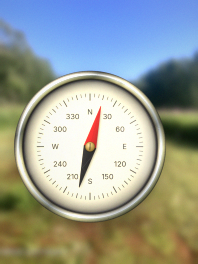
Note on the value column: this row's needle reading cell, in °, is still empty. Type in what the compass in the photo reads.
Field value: 15 °
